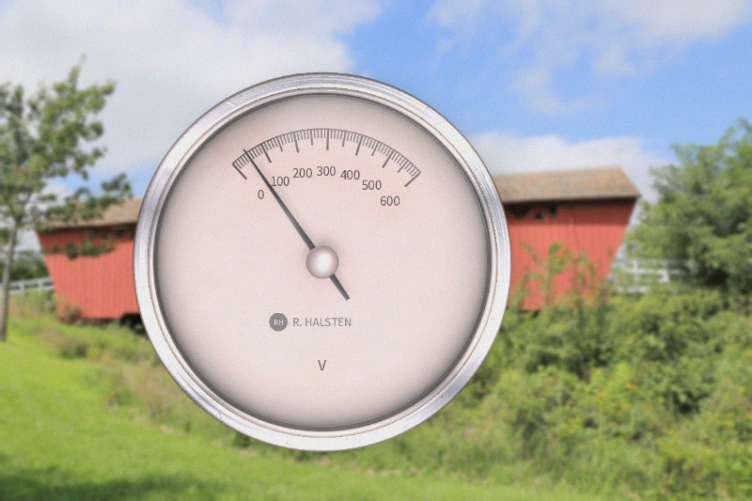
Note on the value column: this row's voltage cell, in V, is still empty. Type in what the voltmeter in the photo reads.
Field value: 50 V
